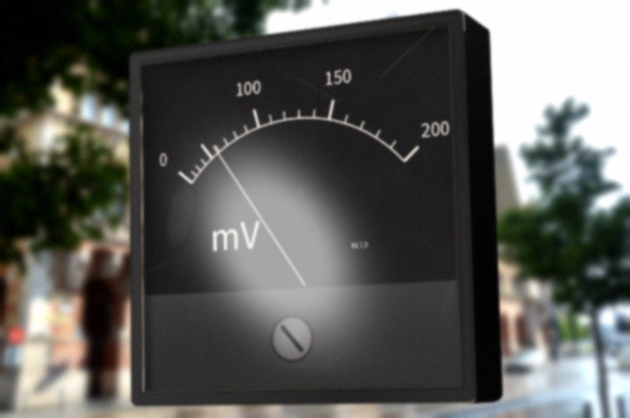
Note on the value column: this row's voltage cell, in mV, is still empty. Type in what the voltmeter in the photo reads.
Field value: 60 mV
